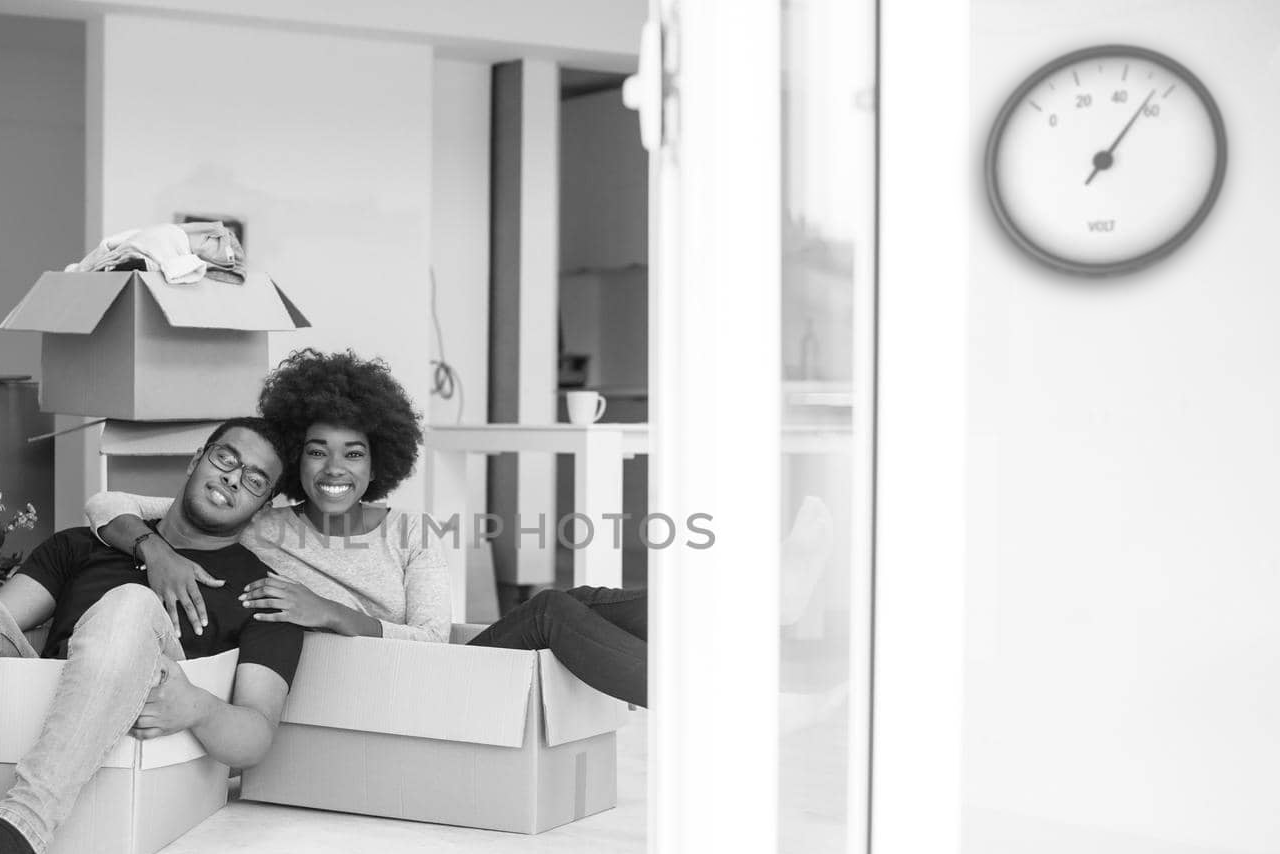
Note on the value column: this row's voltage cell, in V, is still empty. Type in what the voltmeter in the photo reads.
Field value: 55 V
